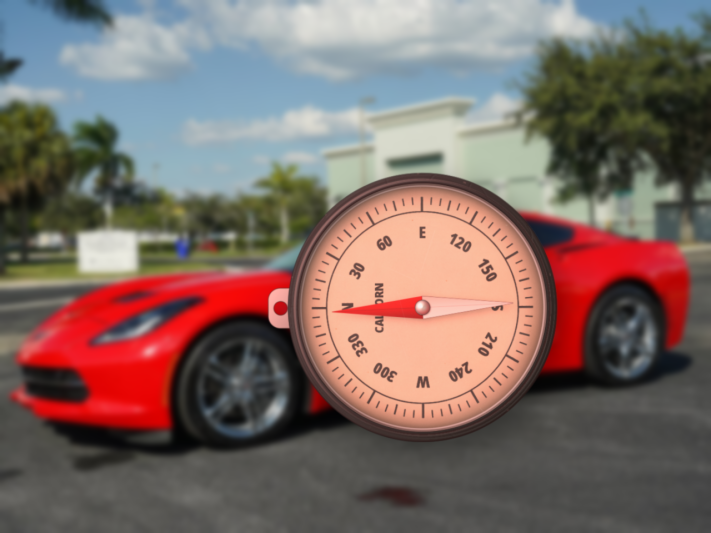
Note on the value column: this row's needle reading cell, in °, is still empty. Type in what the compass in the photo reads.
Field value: 357.5 °
